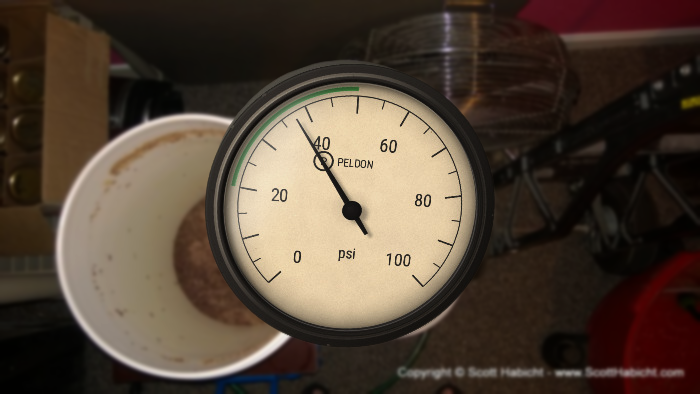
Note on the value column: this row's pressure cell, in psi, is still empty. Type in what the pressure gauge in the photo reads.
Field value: 37.5 psi
